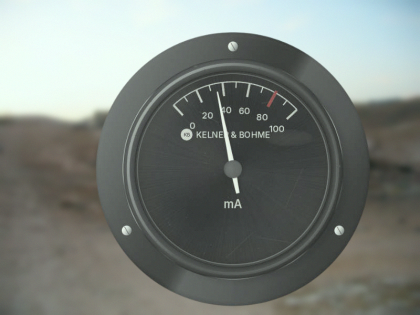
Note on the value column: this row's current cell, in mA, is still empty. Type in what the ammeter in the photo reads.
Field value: 35 mA
